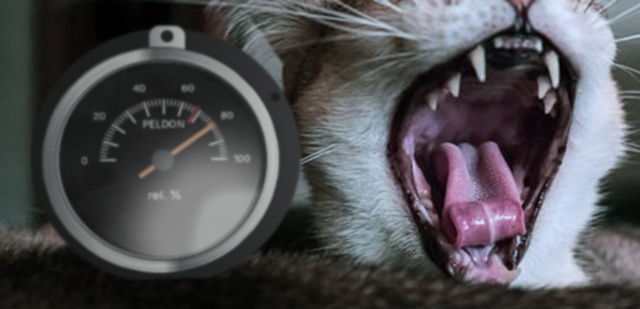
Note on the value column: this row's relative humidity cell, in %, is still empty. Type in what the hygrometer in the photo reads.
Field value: 80 %
